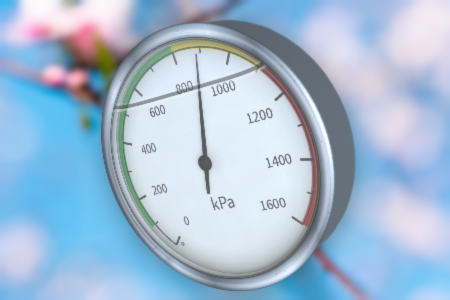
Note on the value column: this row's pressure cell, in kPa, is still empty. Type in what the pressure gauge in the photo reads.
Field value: 900 kPa
